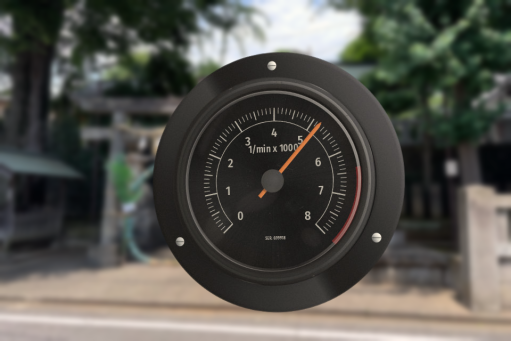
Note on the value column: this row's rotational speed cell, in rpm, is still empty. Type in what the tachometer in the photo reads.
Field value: 5200 rpm
